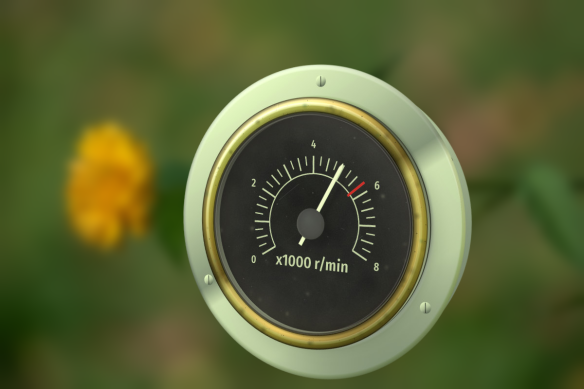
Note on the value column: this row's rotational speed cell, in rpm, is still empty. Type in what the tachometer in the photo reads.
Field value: 5000 rpm
